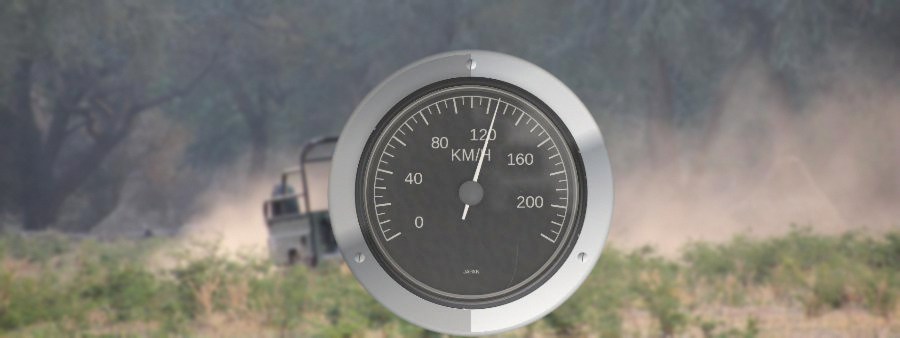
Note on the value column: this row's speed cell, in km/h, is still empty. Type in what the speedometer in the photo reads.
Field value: 125 km/h
